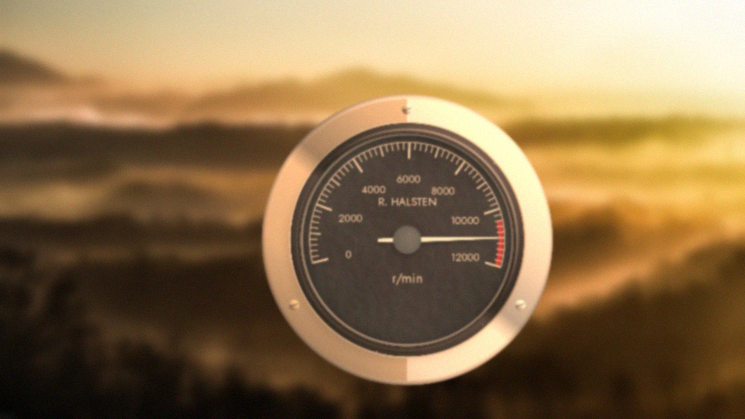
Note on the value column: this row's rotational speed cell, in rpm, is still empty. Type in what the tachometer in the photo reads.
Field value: 11000 rpm
